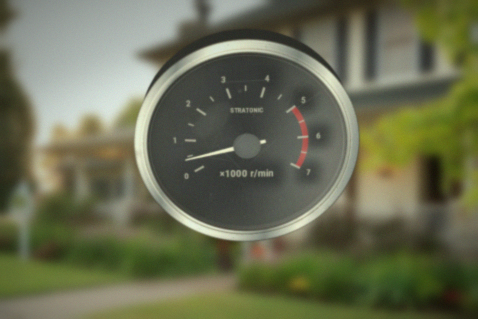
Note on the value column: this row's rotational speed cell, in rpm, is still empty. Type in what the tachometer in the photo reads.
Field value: 500 rpm
